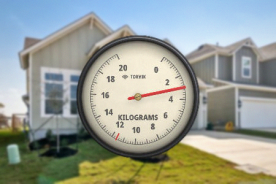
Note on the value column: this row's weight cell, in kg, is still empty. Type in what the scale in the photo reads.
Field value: 3 kg
